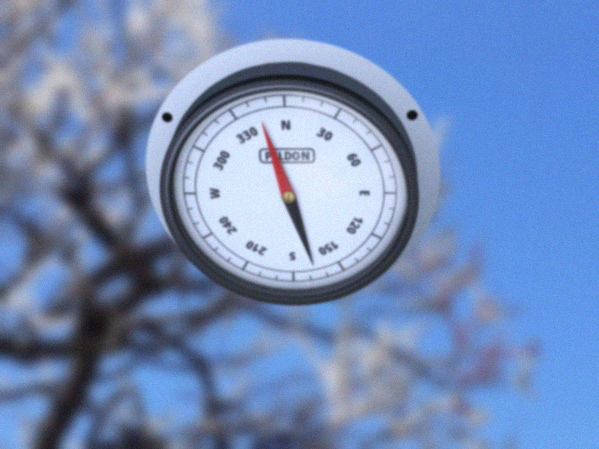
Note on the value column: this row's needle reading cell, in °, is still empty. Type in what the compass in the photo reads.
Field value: 345 °
